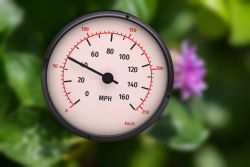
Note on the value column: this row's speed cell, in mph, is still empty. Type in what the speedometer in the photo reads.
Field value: 40 mph
